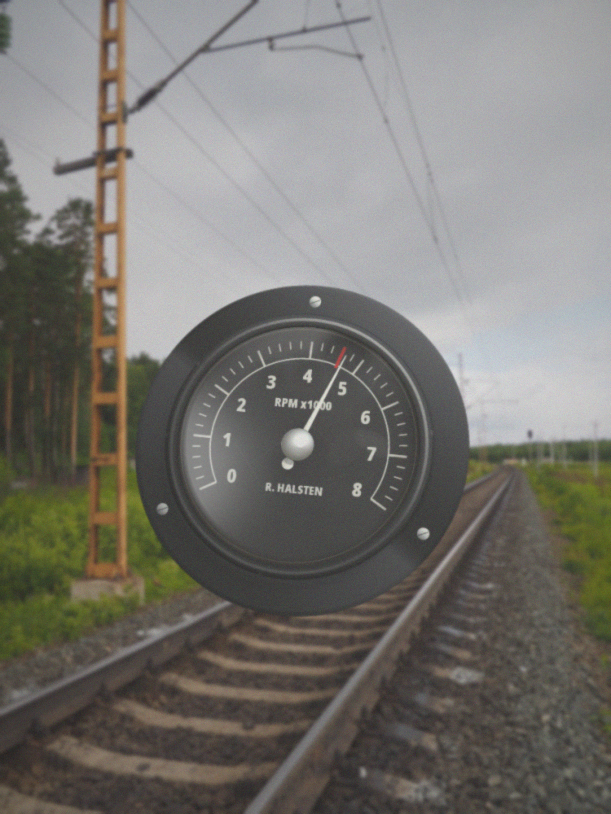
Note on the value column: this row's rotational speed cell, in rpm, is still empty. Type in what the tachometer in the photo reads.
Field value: 4700 rpm
